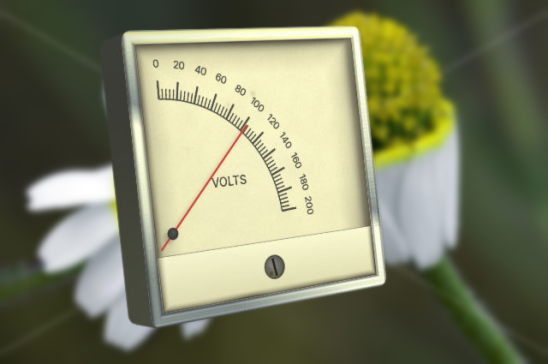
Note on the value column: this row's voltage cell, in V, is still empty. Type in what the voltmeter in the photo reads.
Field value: 100 V
